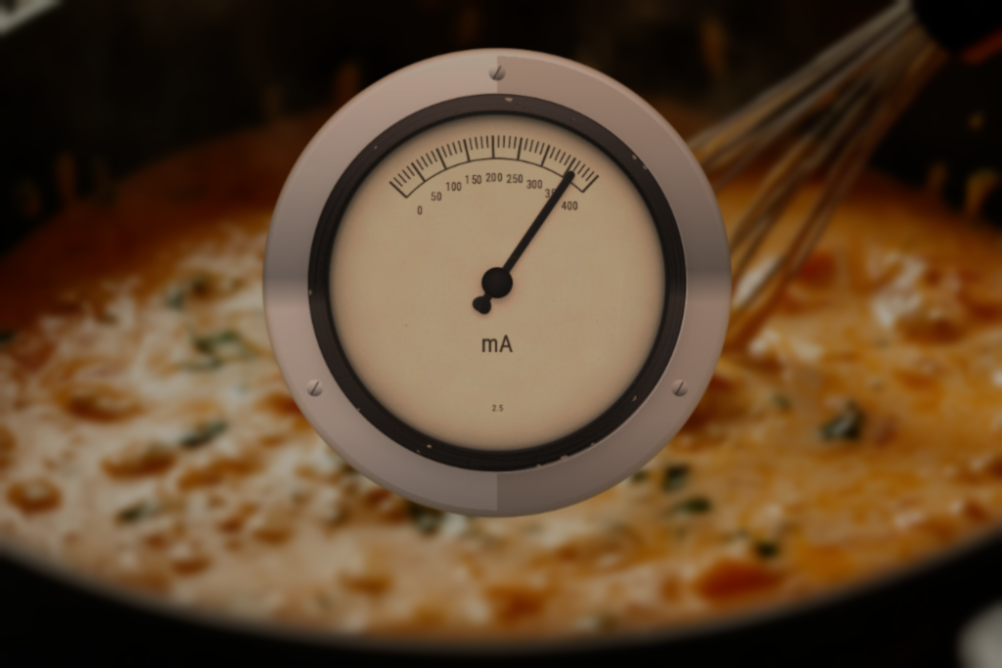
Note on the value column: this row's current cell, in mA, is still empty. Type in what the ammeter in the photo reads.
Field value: 360 mA
